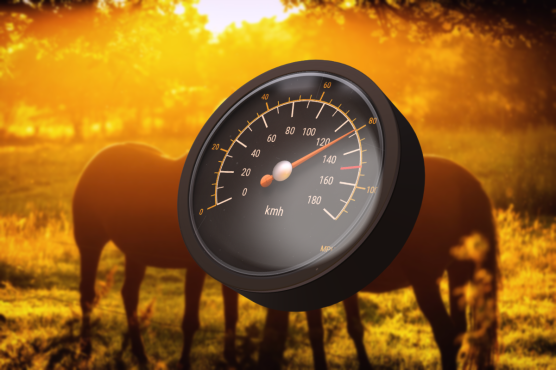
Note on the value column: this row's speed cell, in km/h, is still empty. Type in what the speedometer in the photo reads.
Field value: 130 km/h
